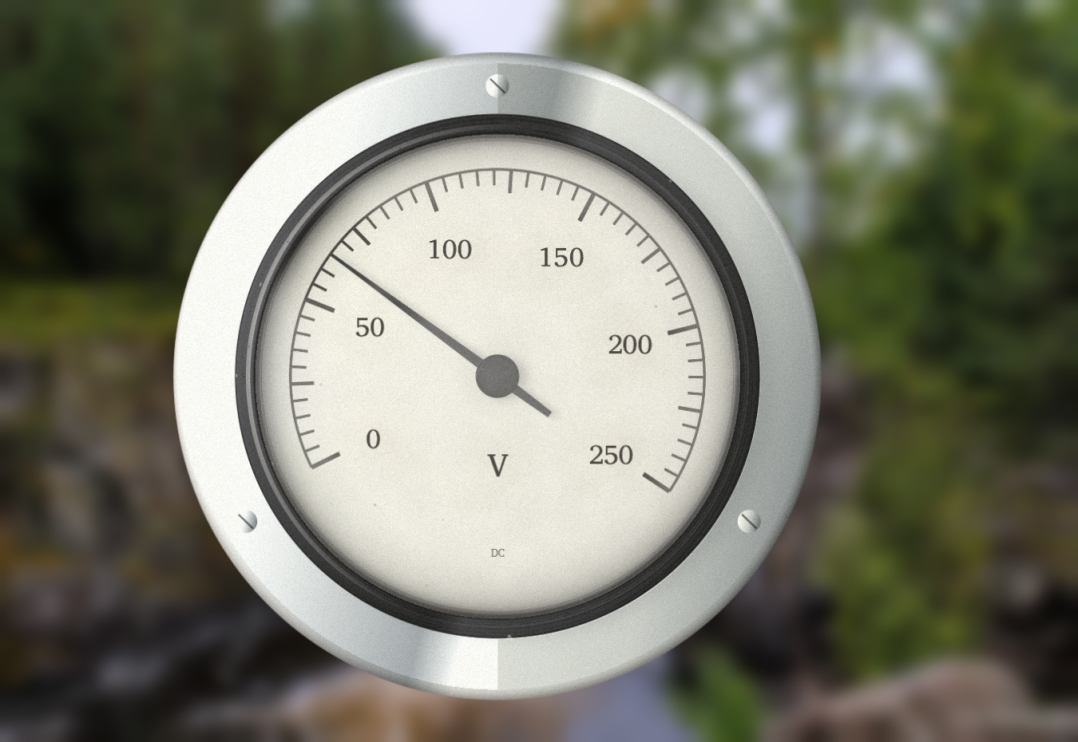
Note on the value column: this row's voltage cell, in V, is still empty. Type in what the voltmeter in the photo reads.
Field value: 65 V
